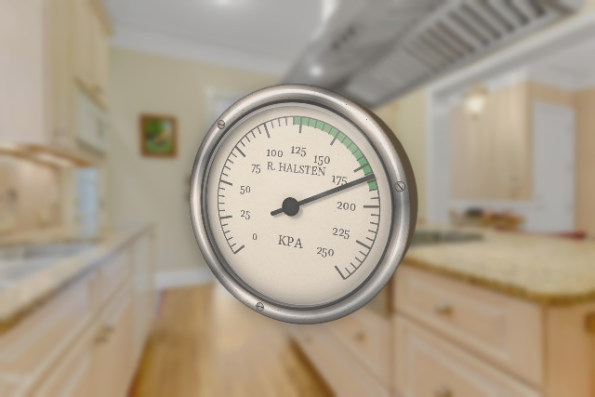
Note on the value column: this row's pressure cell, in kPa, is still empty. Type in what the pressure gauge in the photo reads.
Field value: 182.5 kPa
